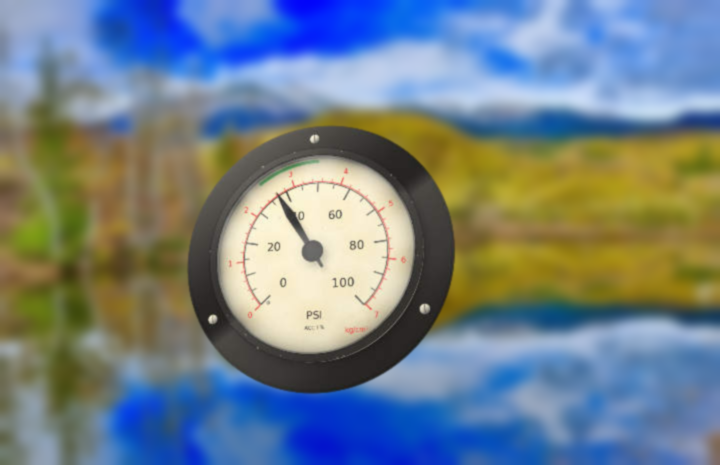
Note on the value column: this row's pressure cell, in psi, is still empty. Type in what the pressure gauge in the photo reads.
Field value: 37.5 psi
